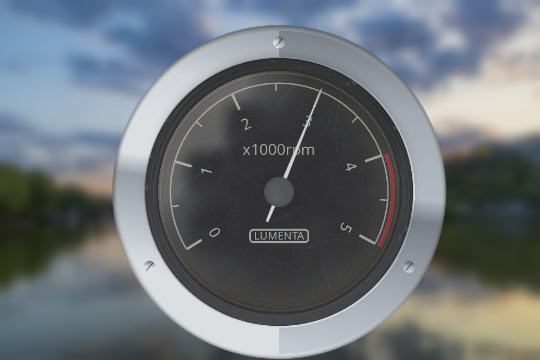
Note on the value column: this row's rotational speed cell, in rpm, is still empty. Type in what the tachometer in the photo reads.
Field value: 3000 rpm
